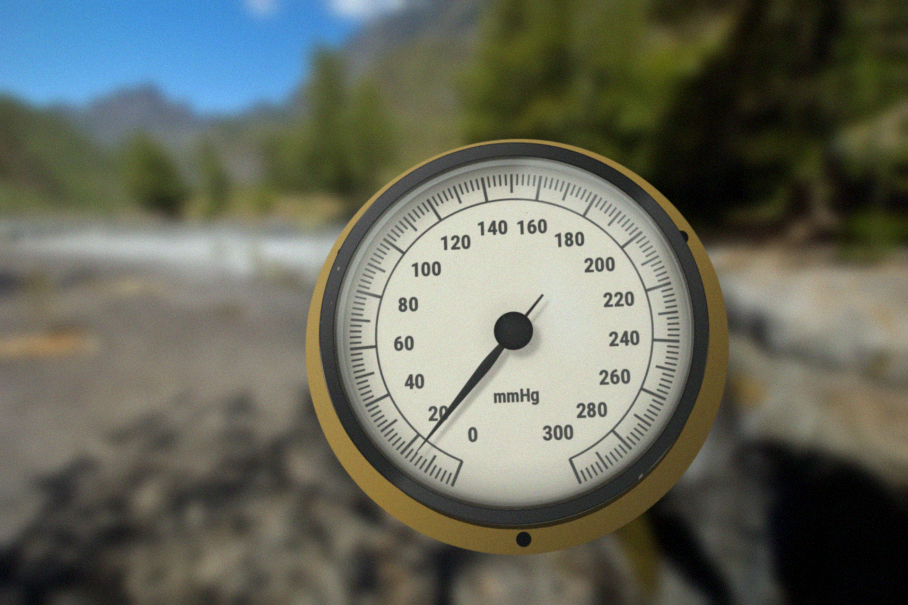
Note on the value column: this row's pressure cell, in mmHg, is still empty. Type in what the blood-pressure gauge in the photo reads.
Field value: 16 mmHg
